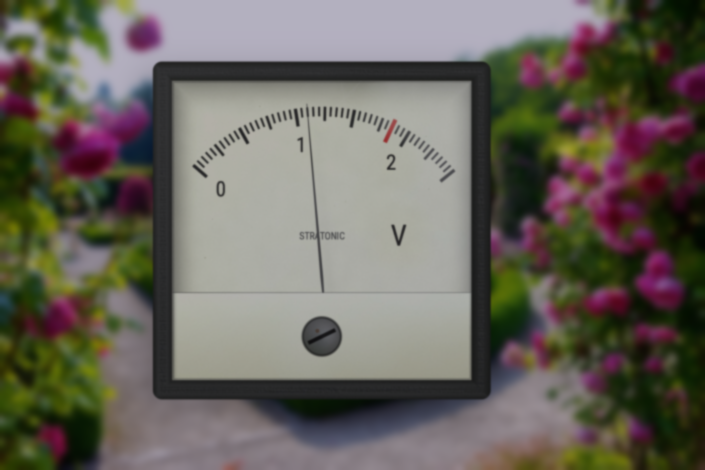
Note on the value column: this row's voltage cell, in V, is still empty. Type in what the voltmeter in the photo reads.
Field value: 1.1 V
